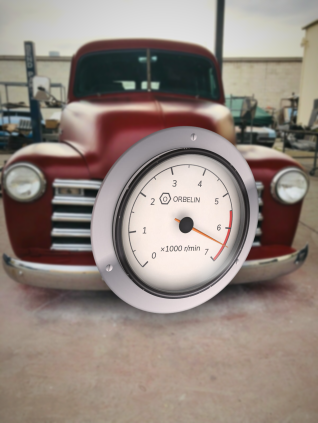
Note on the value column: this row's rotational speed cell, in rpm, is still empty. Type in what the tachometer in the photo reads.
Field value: 6500 rpm
